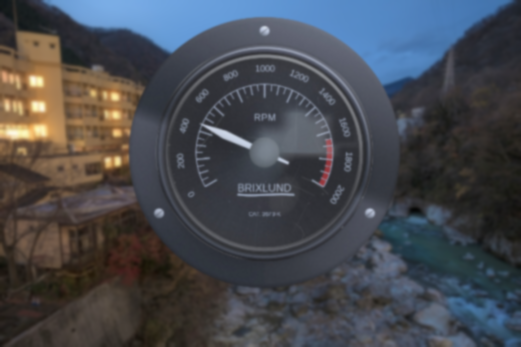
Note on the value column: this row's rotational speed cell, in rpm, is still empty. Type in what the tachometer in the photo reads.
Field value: 450 rpm
